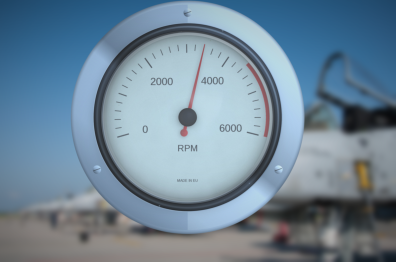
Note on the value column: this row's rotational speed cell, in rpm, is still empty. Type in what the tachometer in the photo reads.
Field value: 3400 rpm
